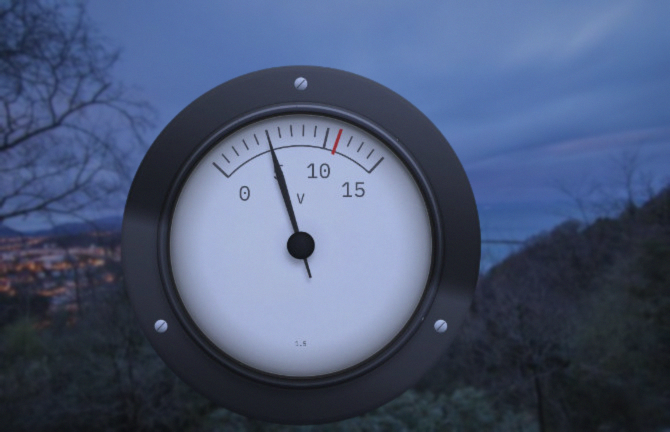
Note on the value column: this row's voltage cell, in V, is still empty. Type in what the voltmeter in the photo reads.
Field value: 5 V
